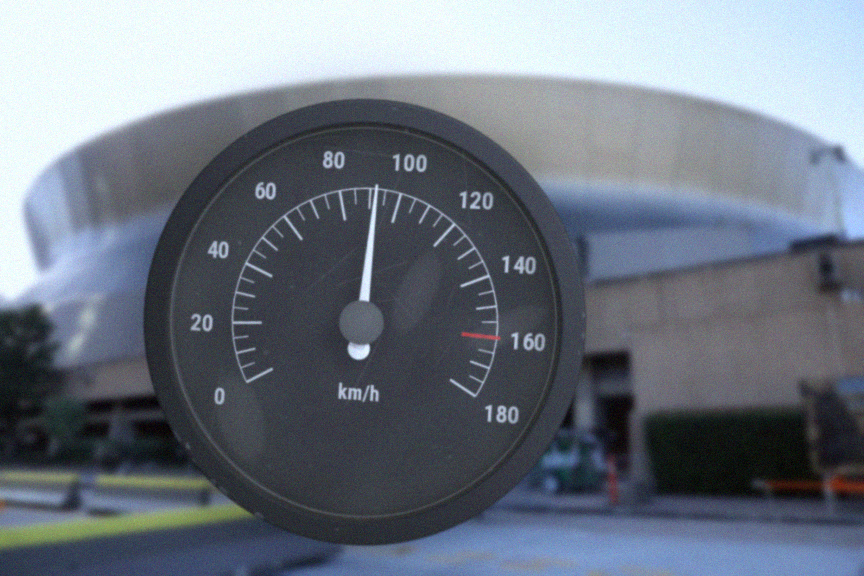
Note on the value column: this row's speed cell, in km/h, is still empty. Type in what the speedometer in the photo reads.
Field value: 92.5 km/h
